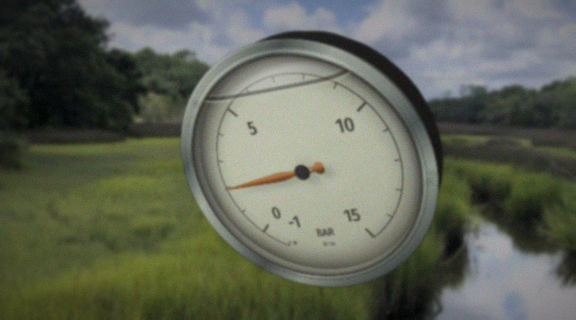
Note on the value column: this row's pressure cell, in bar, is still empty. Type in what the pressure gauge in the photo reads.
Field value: 2 bar
